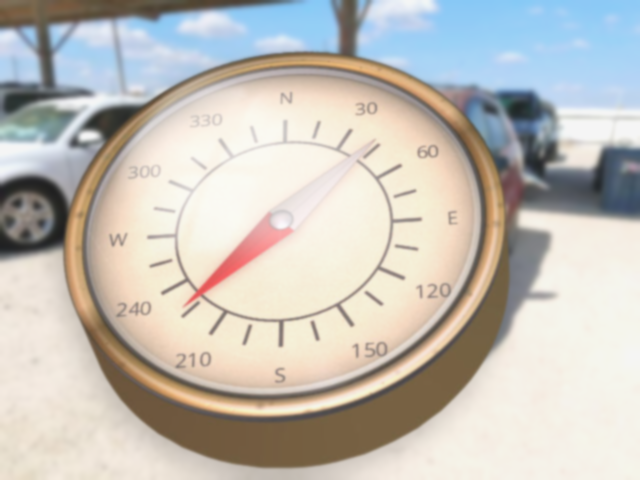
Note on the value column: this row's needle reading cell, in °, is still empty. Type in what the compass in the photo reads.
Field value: 225 °
